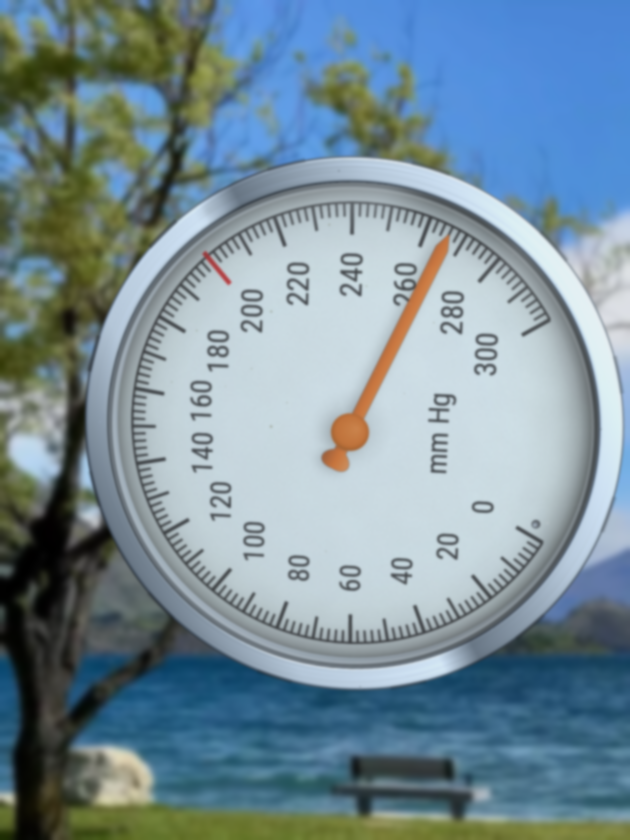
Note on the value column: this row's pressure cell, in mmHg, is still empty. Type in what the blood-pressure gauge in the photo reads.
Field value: 266 mmHg
